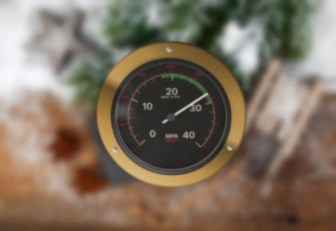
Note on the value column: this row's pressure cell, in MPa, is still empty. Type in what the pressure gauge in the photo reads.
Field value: 28 MPa
